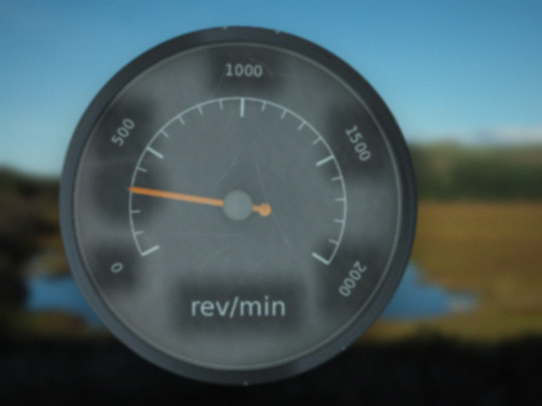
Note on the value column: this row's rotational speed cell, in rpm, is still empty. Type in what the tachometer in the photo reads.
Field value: 300 rpm
